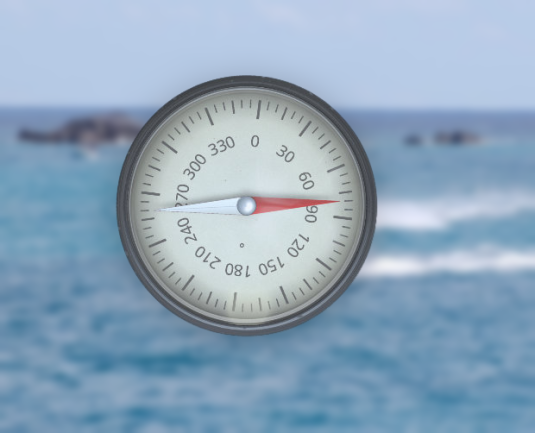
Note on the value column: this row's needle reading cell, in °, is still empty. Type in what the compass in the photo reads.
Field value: 80 °
